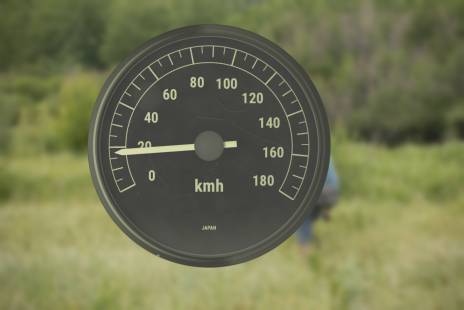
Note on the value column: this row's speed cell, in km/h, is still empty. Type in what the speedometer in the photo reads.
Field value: 17.5 km/h
